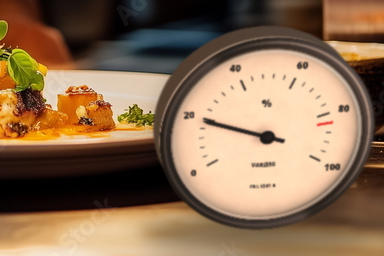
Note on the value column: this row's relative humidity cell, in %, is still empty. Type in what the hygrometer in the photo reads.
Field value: 20 %
